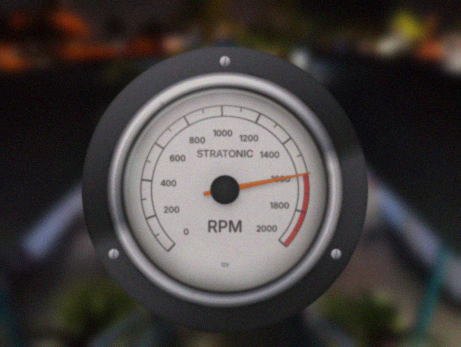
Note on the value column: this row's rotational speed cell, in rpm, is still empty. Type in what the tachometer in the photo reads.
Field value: 1600 rpm
